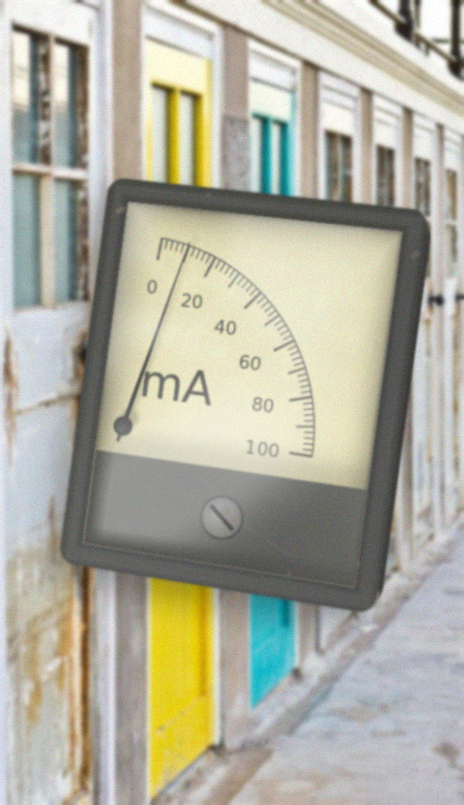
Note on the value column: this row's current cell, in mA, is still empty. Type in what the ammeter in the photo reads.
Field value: 10 mA
